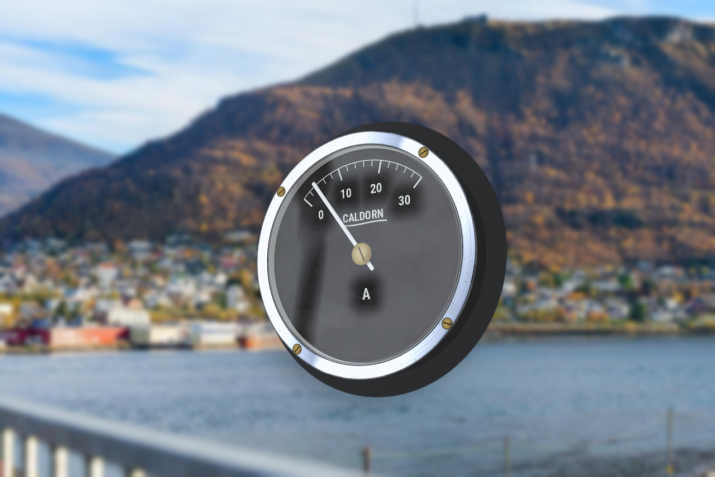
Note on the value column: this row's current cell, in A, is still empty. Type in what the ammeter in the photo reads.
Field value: 4 A
